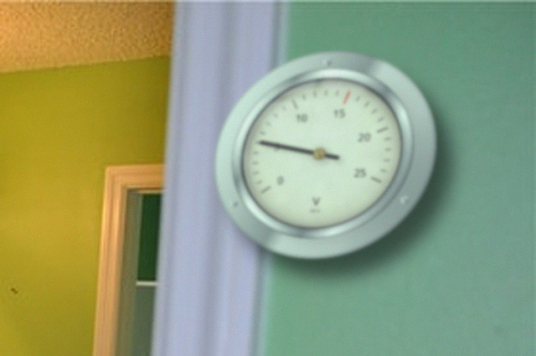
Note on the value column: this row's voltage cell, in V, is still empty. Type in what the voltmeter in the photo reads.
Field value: 5 V
